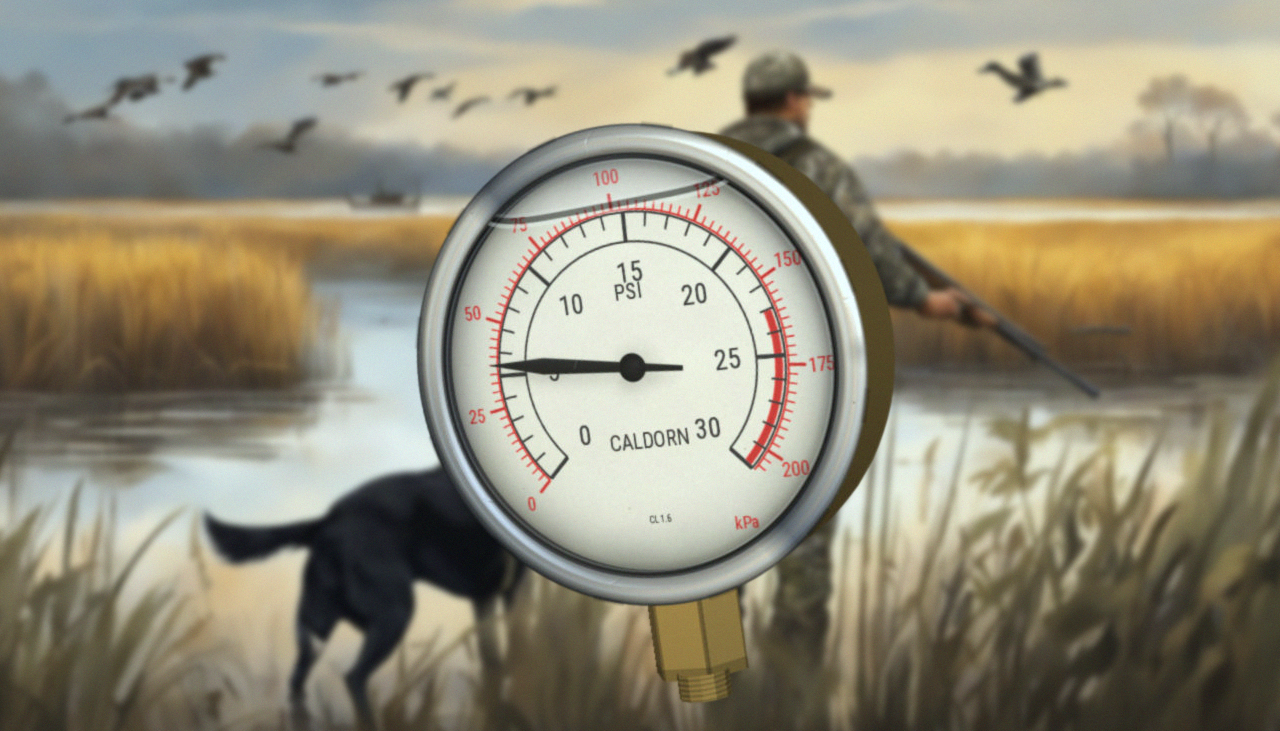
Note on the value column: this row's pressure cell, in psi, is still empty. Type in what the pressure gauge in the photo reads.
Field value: 5.5 psi
